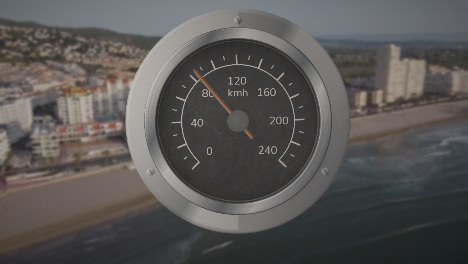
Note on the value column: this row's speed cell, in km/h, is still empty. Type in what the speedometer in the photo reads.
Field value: 85 km/h
